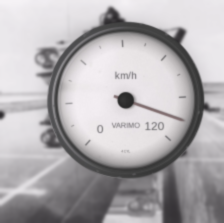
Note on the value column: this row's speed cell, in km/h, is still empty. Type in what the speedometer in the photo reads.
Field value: 110 km/h
